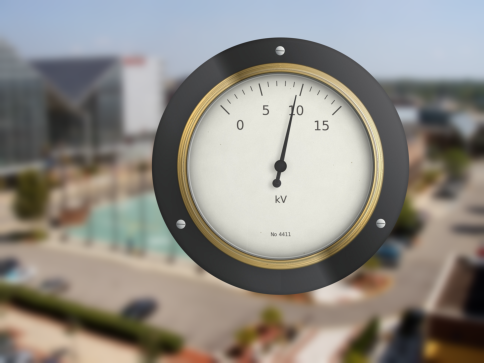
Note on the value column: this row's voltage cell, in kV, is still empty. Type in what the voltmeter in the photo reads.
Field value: 9.5 kV
